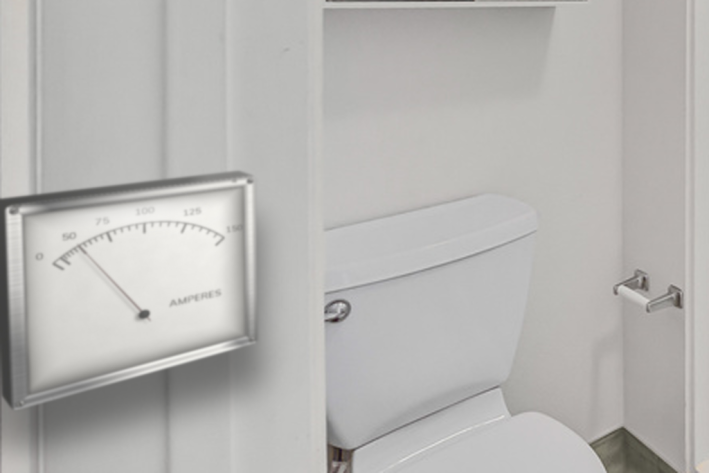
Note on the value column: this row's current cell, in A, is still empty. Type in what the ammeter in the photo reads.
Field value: 50 A
